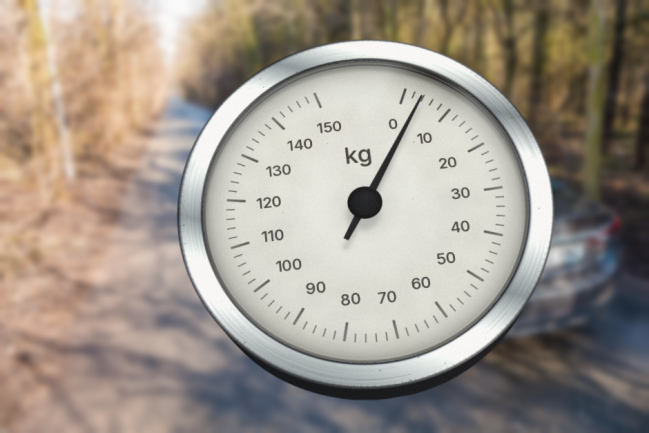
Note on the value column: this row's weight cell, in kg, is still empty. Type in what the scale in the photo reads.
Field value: 4 kg
